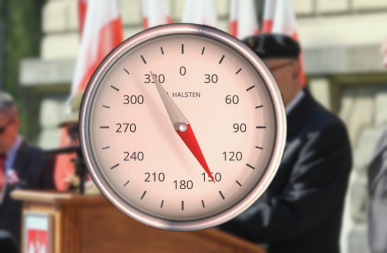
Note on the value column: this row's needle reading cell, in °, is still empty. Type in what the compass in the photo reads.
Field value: 150 °
